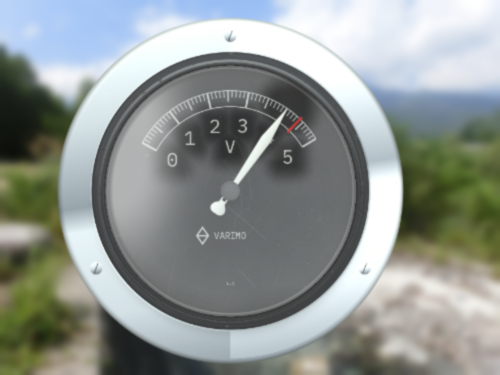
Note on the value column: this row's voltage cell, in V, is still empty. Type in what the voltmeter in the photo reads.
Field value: 4 V
